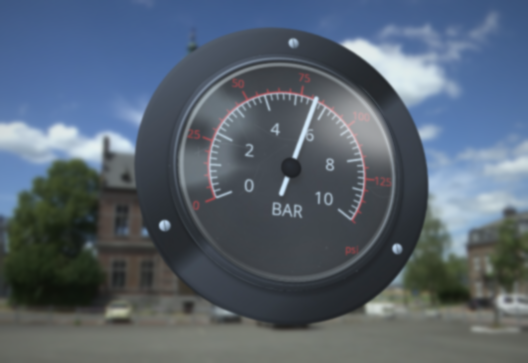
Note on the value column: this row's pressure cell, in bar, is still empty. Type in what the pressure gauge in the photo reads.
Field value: 5.6 bar
